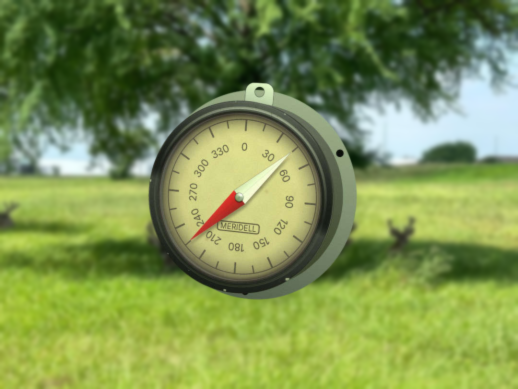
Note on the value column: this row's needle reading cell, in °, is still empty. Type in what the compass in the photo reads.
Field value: 225 °
